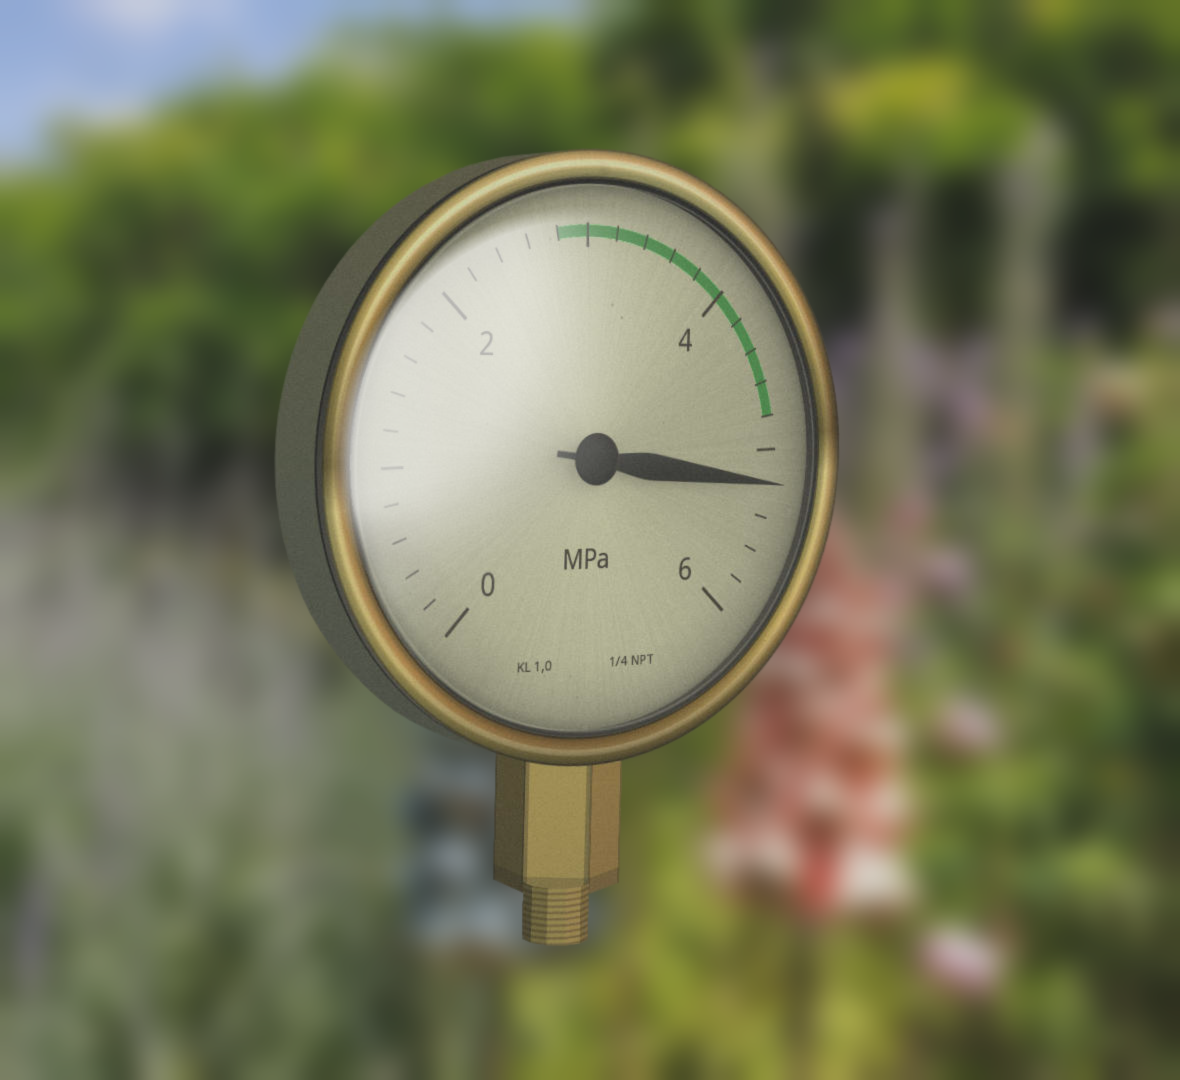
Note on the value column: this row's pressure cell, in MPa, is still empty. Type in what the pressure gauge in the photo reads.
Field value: 5.2 MPa
